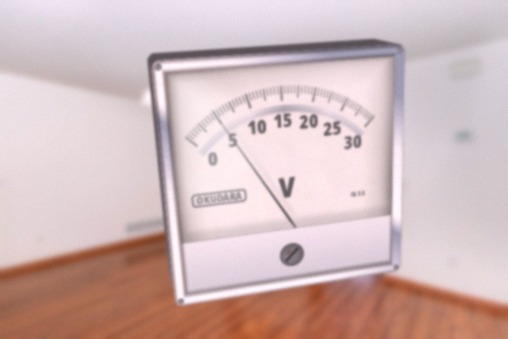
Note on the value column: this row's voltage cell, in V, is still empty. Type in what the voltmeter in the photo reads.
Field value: 5 V
